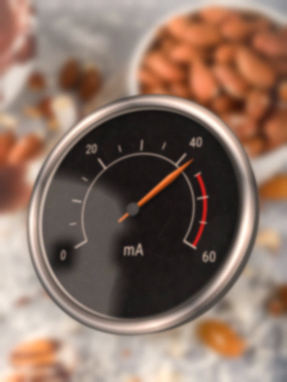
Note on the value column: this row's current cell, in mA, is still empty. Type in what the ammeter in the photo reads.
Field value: 42.5 mA
